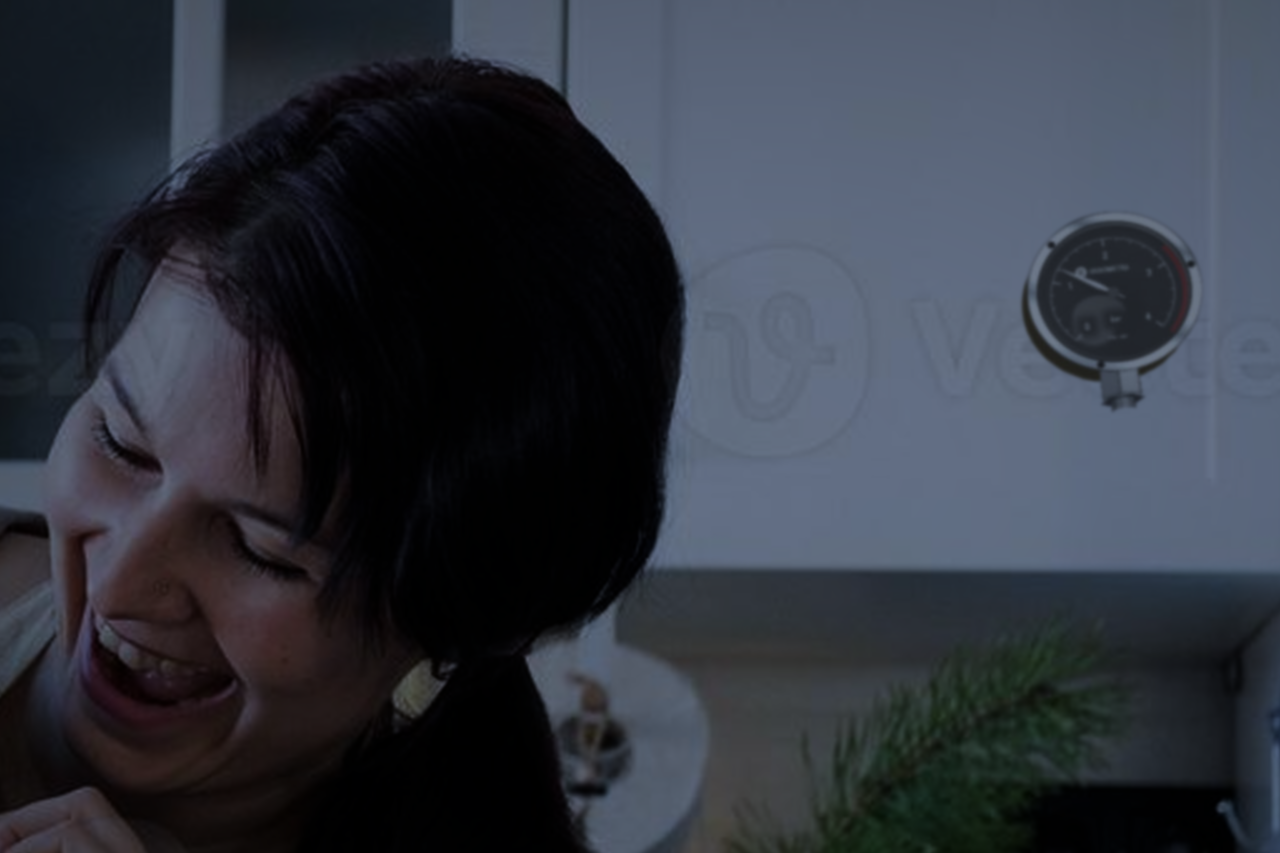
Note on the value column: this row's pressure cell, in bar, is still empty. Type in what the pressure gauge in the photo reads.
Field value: 1.2 bar
